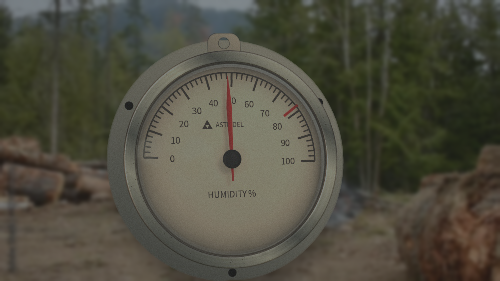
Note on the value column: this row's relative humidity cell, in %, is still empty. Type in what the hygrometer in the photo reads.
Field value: 48 %
